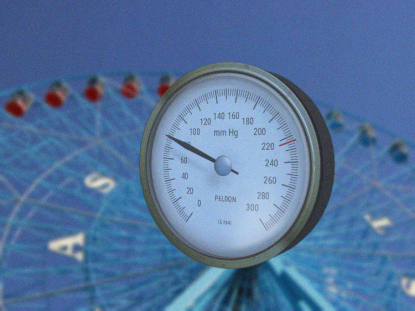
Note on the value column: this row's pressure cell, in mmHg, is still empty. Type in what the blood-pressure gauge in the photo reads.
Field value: 80 mmHg
